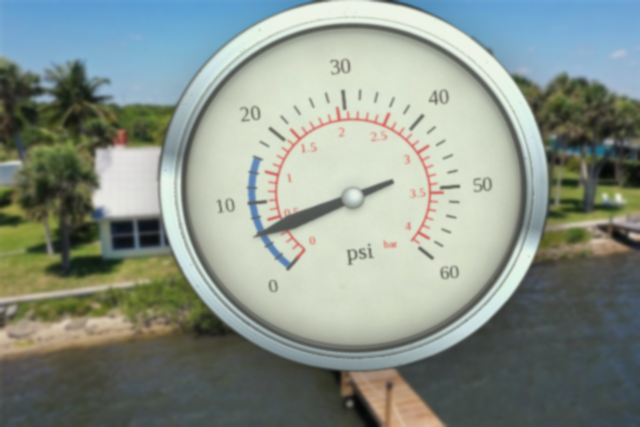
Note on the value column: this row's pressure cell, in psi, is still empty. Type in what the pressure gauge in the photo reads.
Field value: 6 psi
